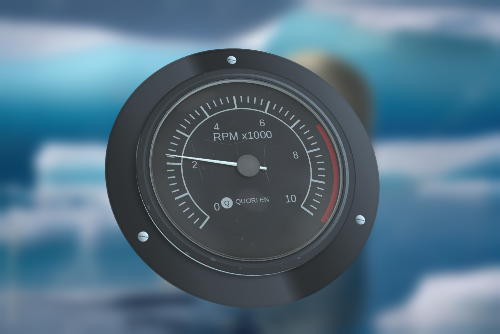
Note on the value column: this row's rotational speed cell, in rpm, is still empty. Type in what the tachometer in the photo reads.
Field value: 2200 rpm
